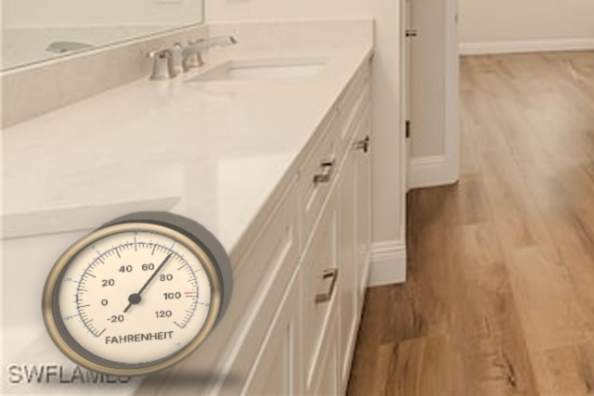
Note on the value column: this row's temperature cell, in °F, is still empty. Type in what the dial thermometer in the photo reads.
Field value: 70 °F
